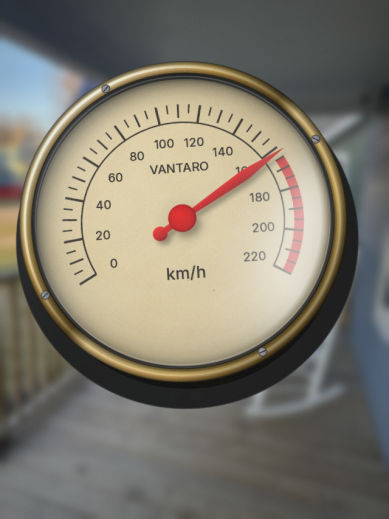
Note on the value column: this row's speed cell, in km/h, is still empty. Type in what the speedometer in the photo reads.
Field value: 162.5 km/h
